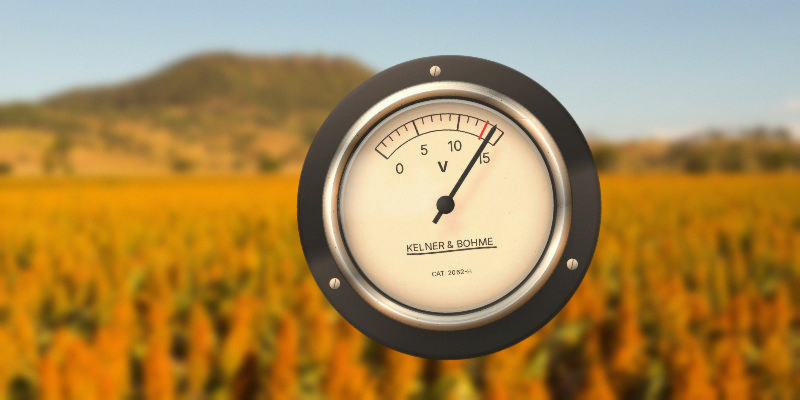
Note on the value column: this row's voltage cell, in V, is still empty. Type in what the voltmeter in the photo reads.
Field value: 14 V
